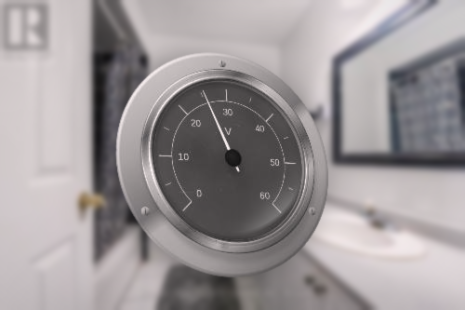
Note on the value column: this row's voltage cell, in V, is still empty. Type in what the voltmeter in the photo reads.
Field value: 25 V
